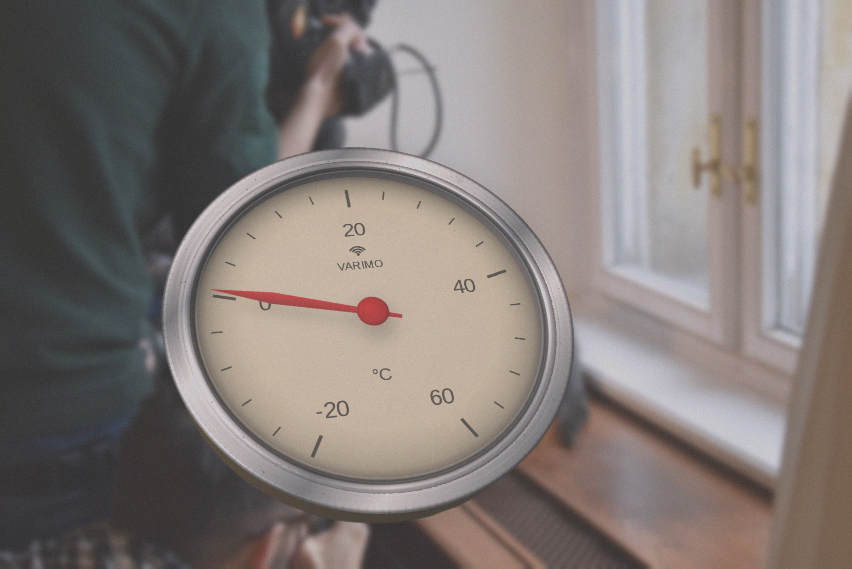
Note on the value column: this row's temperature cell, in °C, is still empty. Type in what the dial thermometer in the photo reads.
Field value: 0 °C
